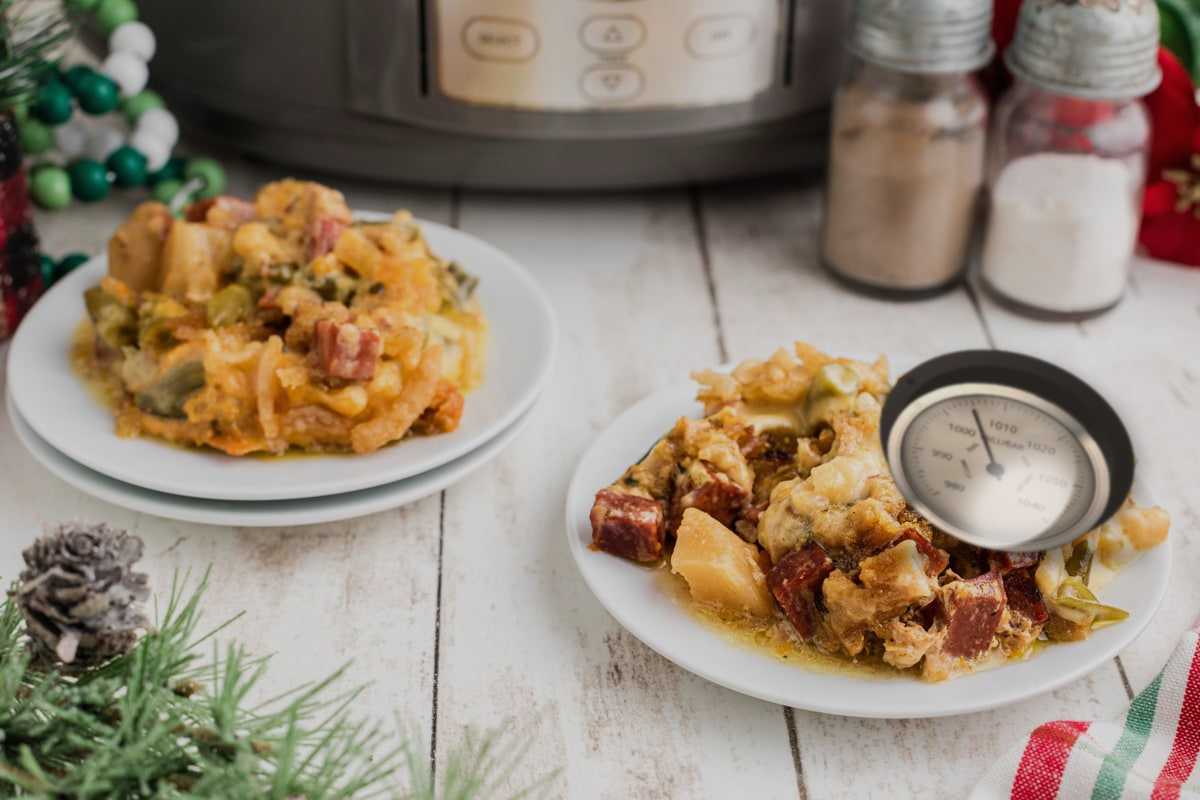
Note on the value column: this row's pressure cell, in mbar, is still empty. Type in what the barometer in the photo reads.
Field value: 1005 mbar
